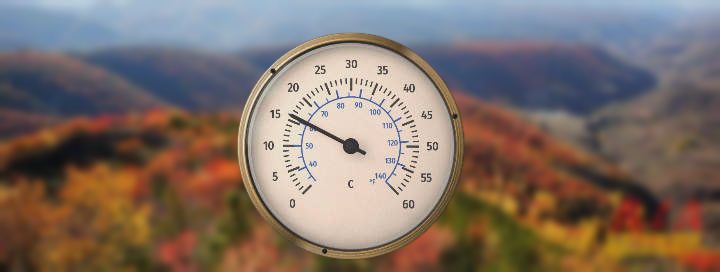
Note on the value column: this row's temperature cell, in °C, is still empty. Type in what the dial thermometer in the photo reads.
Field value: 16 °C
